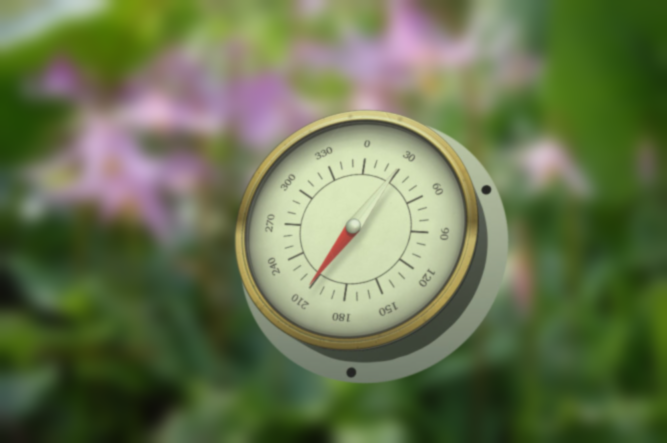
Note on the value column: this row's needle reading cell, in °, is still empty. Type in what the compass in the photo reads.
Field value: 210 °
